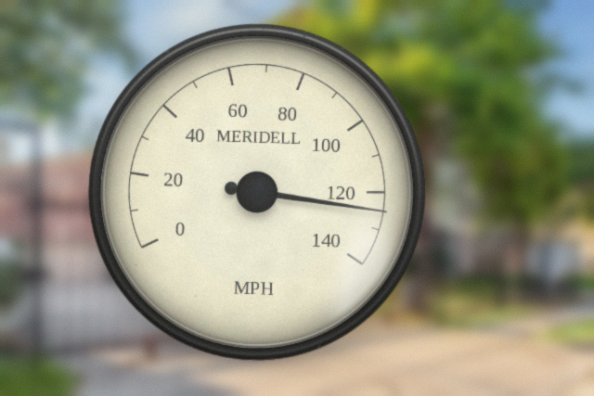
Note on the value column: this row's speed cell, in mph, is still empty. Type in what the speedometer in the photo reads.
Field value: 125 mph
